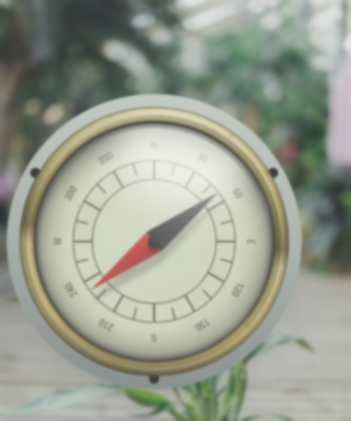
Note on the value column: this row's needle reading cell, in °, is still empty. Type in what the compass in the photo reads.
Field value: 232.5 °
